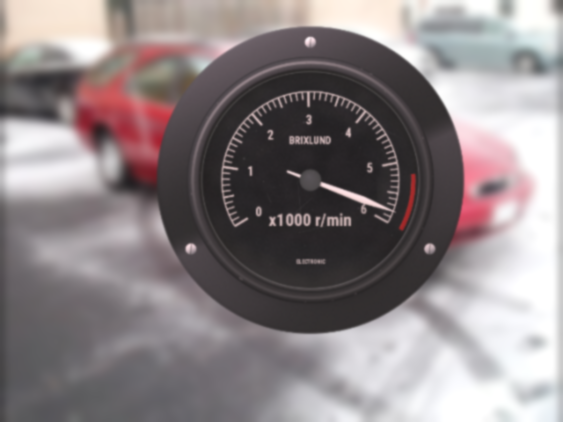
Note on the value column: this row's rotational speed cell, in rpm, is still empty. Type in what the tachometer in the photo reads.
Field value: 5800 rpm
